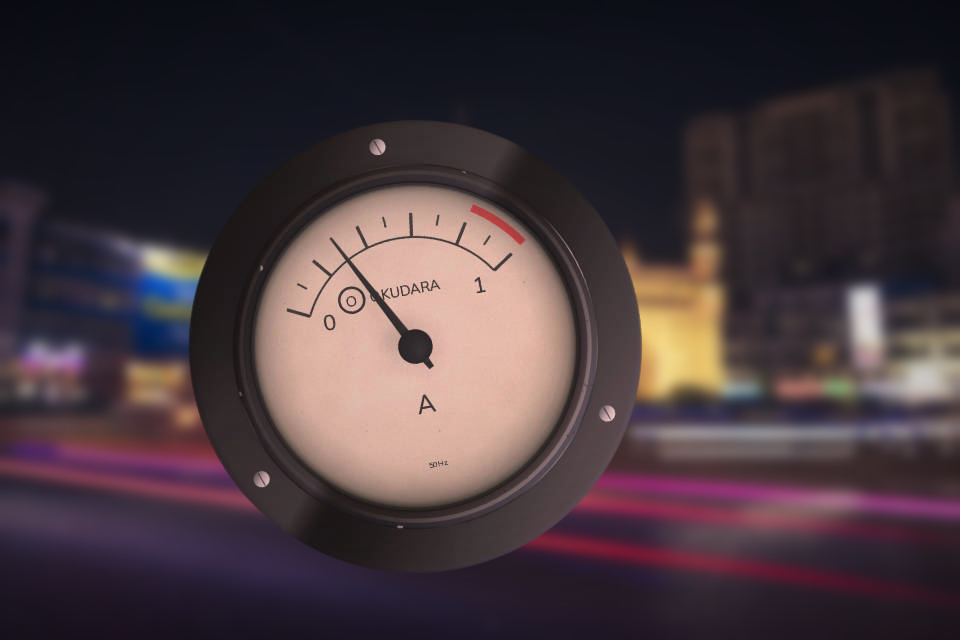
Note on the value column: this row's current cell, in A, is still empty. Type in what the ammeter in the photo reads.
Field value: 0.3 A
